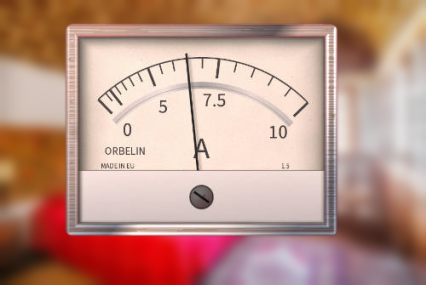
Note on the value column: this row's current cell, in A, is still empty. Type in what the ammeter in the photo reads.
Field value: 6.5 A
